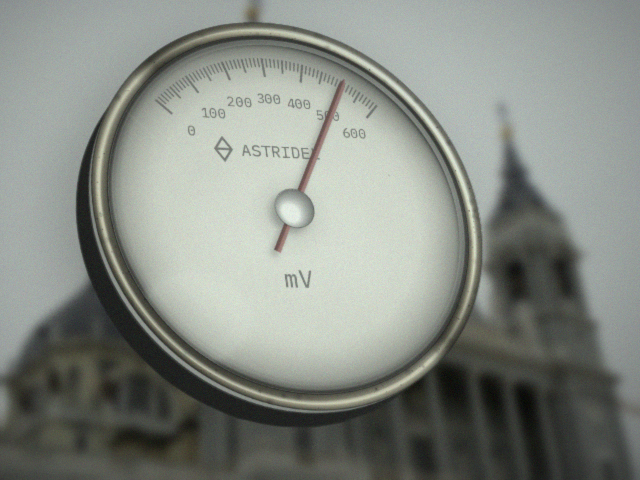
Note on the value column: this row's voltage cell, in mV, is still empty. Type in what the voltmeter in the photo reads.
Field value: 500 mV
